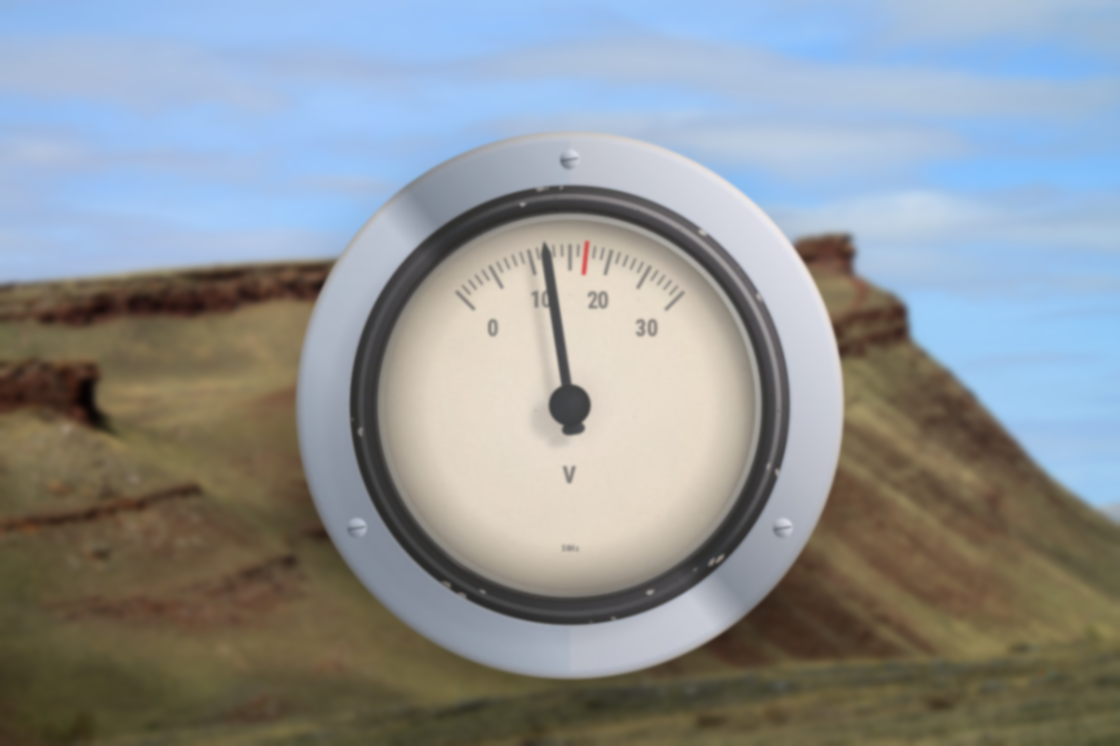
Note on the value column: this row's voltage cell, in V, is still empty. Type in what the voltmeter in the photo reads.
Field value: 12 V
